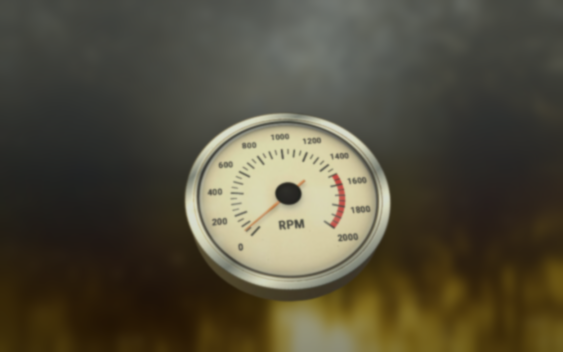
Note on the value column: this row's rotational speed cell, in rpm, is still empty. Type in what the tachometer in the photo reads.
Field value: 50 rpm
